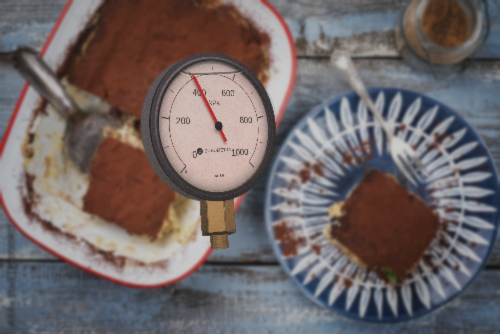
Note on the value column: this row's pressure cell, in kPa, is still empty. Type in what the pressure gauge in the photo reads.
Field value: 400 kPa
